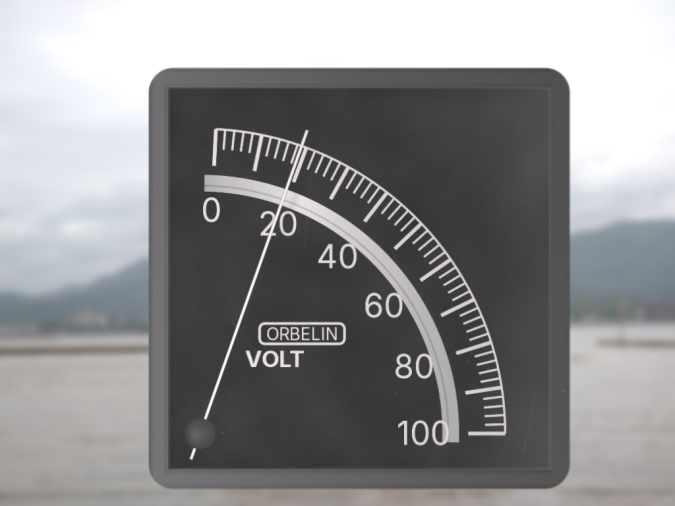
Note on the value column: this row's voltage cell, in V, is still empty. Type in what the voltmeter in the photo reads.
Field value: 19 V
